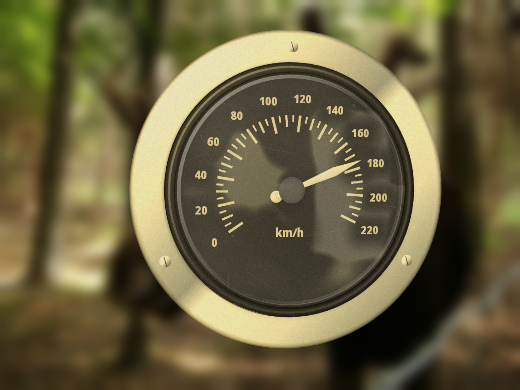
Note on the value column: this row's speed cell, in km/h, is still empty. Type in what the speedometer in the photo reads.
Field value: 175 km/h
